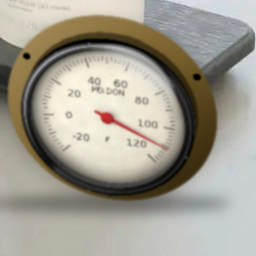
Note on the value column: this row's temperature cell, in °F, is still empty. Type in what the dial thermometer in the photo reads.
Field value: 110 °F
